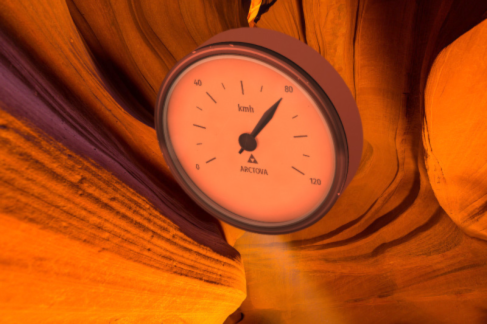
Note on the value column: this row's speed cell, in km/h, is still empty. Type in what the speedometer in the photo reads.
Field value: 80 km/h
